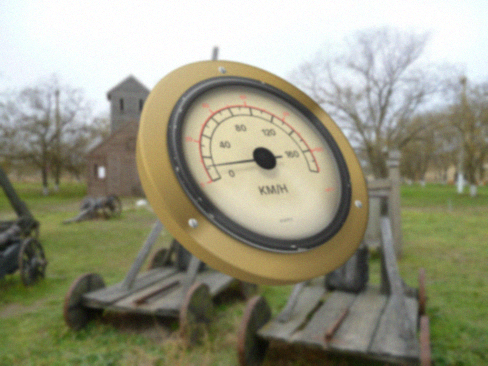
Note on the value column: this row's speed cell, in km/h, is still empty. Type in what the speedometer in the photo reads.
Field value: 10 km/h
